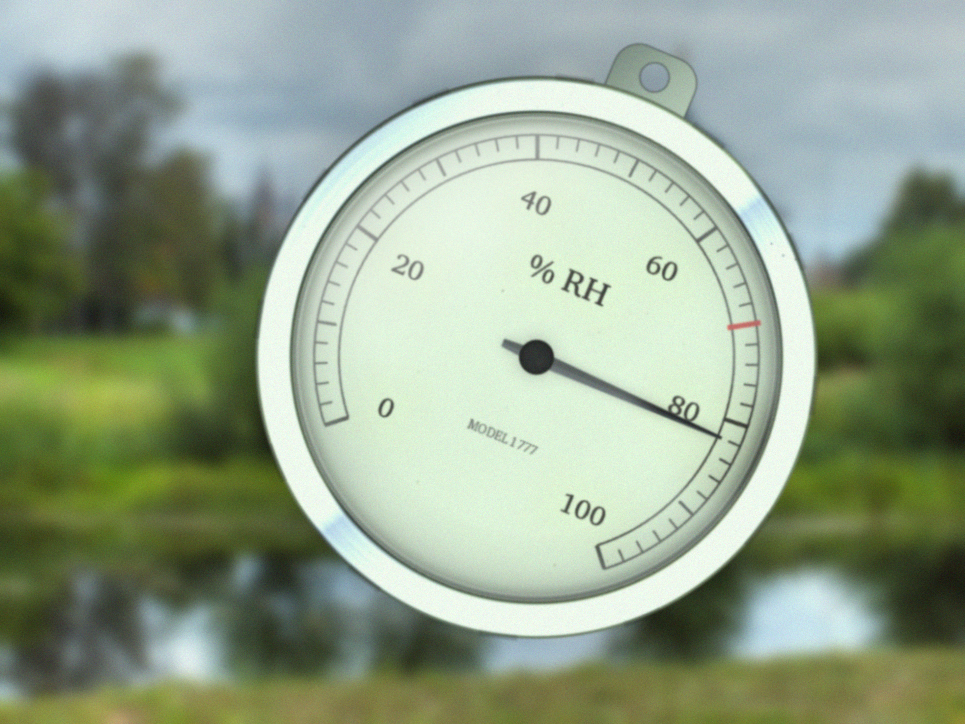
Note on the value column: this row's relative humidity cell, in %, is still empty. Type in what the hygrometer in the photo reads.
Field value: 82 %
